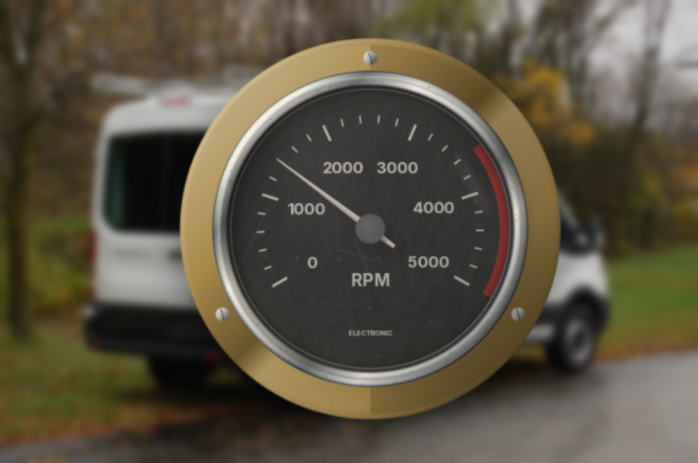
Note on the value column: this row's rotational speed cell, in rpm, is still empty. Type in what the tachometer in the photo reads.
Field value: 1400 rpm
